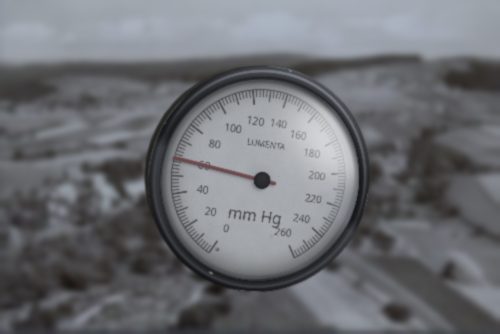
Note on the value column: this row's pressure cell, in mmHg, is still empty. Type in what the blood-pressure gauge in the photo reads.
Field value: 60 mmHg
